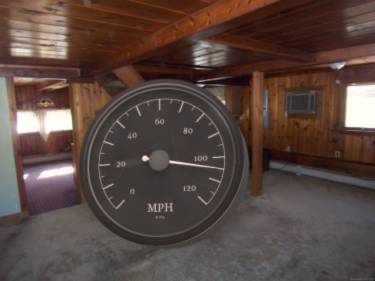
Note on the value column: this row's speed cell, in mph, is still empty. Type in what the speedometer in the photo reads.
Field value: 105 mph
